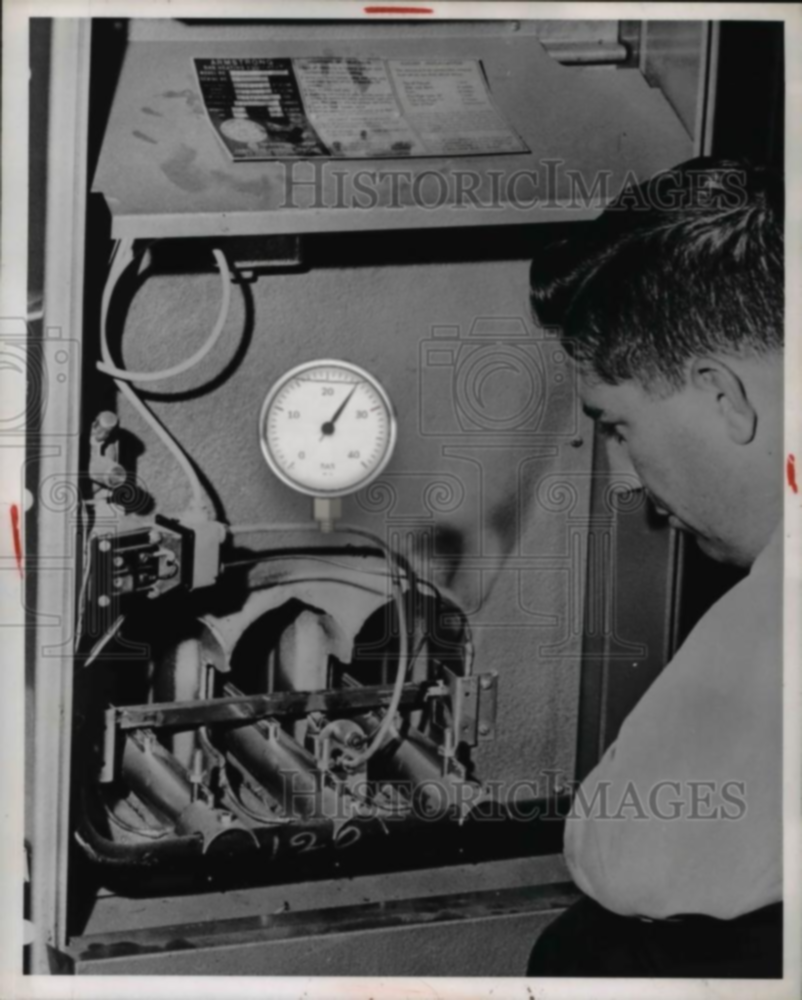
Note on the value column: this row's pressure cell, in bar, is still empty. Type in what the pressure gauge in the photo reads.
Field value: 25 bar
